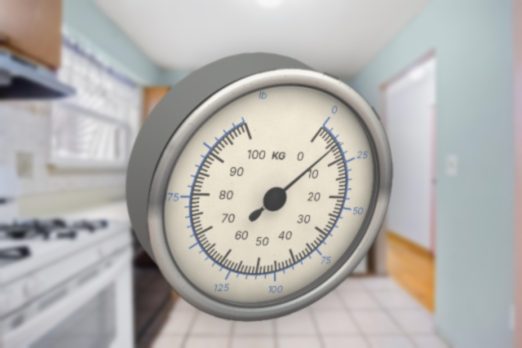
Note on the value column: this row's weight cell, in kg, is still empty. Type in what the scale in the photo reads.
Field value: 5 kg
